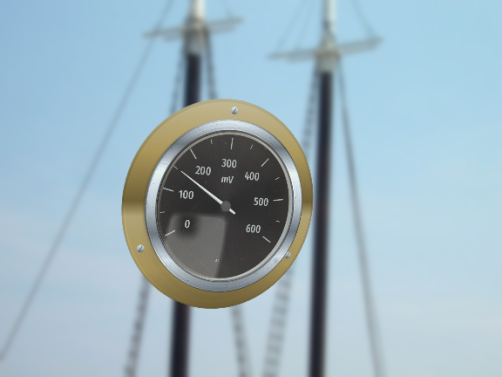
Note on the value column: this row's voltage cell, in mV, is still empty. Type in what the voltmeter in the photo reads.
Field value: 150 mV
